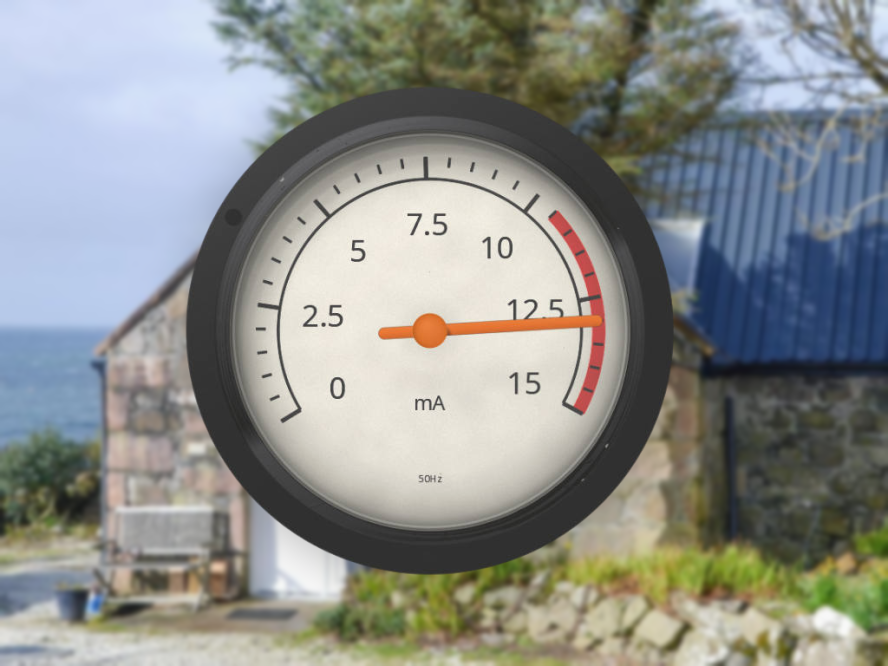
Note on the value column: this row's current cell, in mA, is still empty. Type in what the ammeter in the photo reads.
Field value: 13 mA
